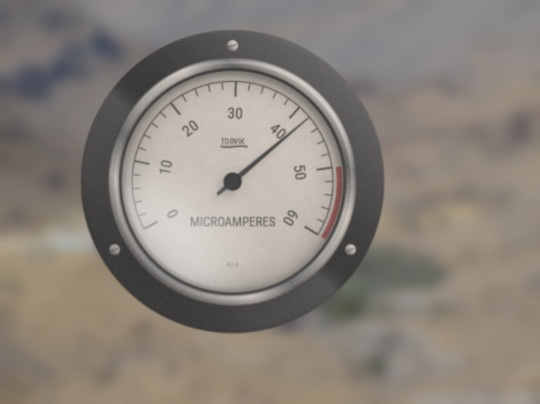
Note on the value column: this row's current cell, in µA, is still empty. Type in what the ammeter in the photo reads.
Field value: 42 µA
